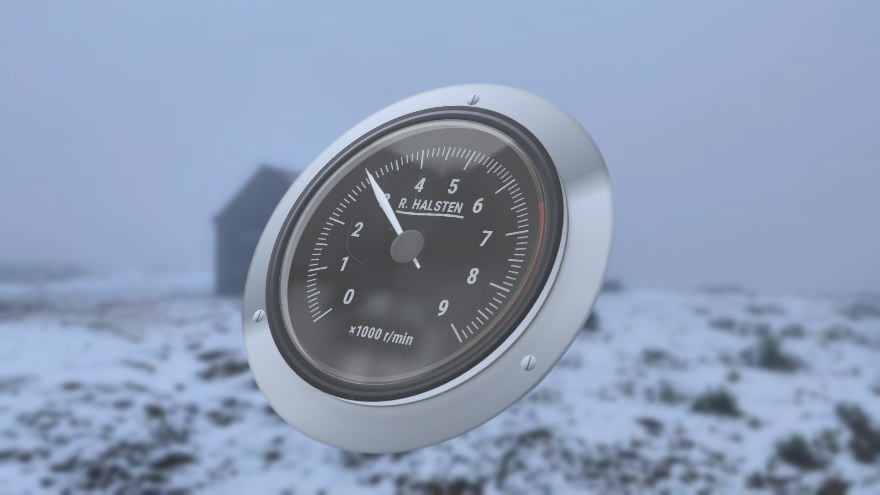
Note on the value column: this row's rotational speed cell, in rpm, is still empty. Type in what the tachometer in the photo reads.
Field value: 3000 rpm
